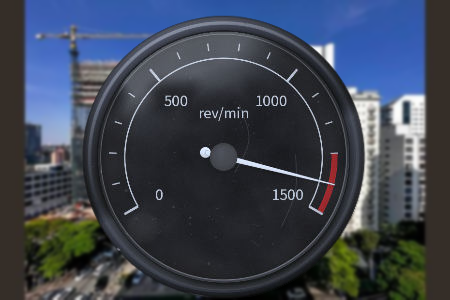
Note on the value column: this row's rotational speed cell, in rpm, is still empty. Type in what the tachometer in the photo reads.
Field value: 1400 rpm
